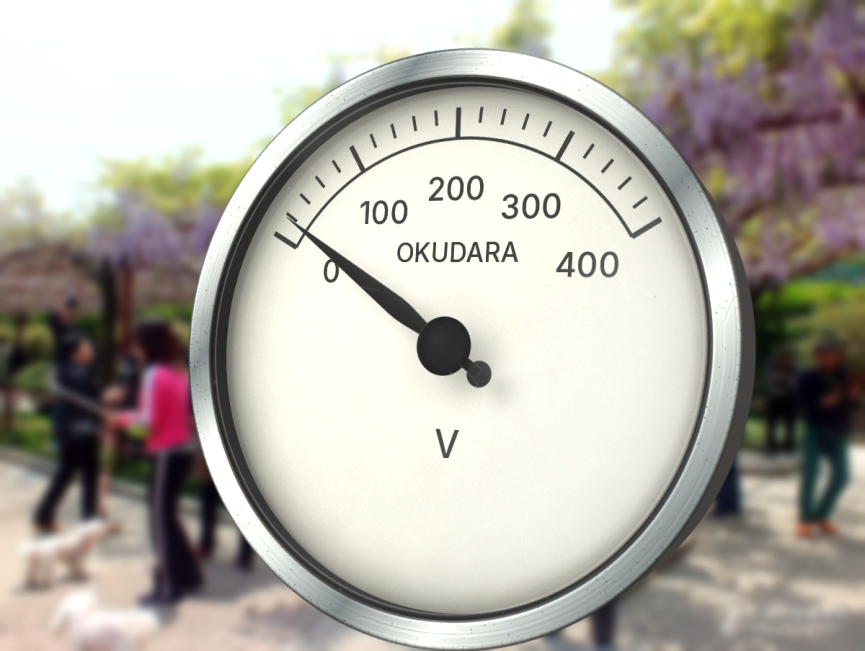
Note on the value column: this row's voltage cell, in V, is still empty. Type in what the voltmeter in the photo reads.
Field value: 20 V
